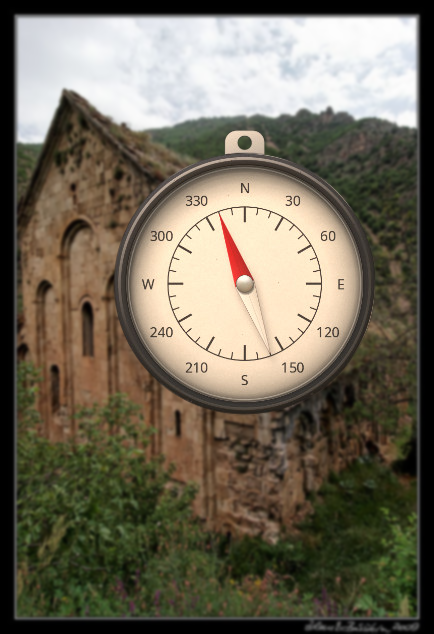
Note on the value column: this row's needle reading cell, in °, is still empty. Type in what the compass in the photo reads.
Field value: 340 °
